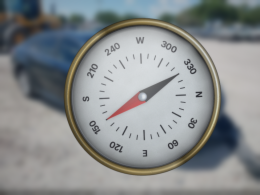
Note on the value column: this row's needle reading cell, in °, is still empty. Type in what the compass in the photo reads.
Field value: 150 °
